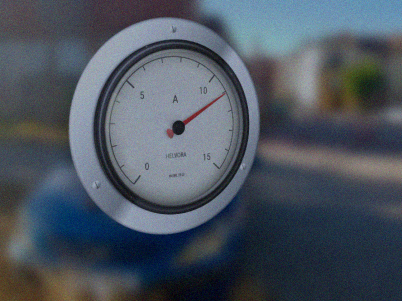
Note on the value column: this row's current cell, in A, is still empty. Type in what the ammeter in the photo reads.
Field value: 11 A
